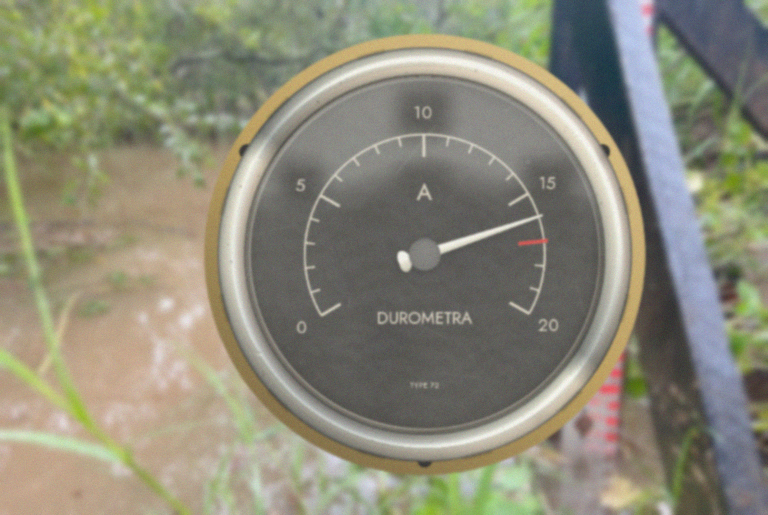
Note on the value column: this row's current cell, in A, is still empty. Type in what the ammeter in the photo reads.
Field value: 16 A
